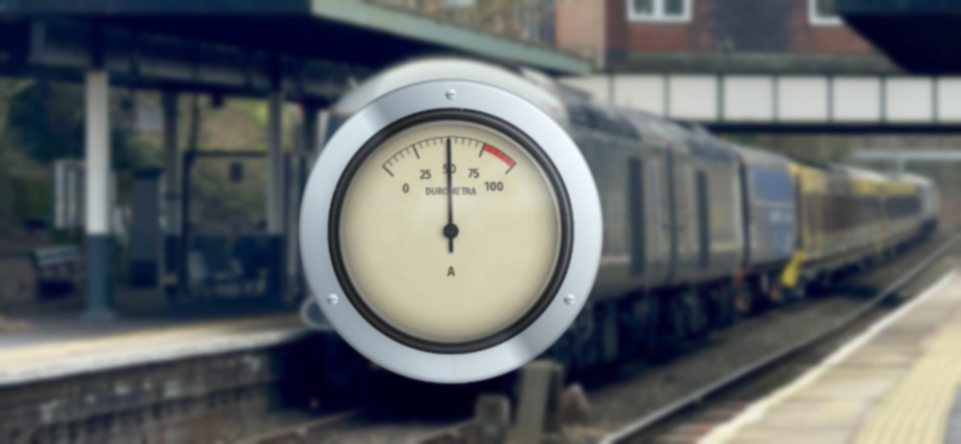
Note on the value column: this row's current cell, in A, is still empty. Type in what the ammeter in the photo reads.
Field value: 50 A
